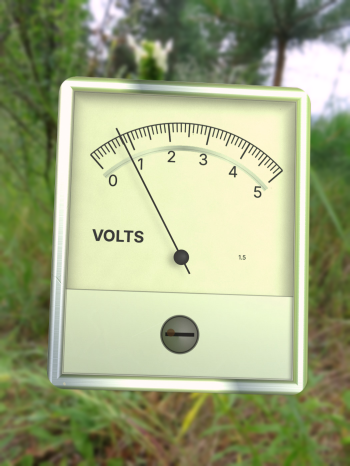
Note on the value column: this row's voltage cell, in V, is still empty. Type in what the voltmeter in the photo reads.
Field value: 0.8 V
